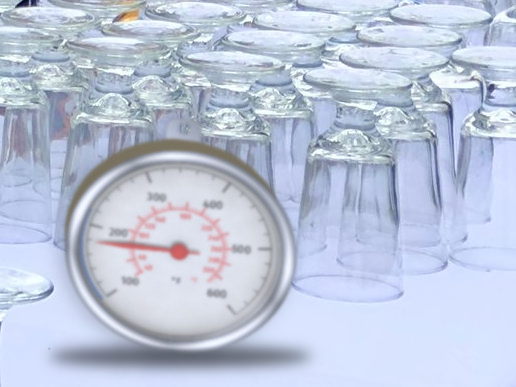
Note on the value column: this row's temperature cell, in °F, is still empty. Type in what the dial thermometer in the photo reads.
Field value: 180 °F
